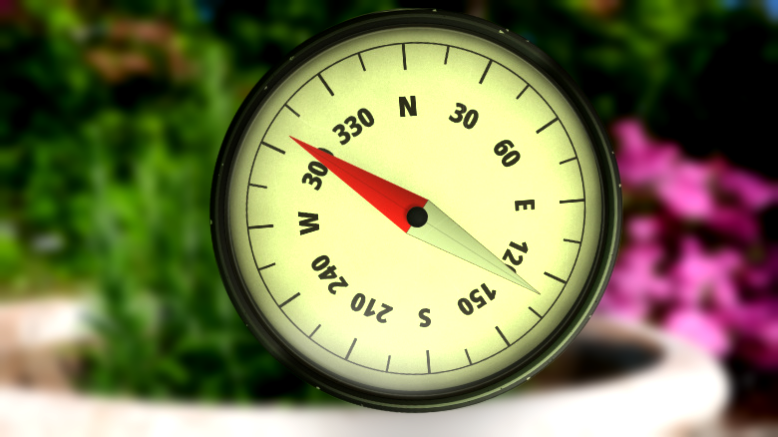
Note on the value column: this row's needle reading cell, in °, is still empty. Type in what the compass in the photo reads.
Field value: 307.5 °
